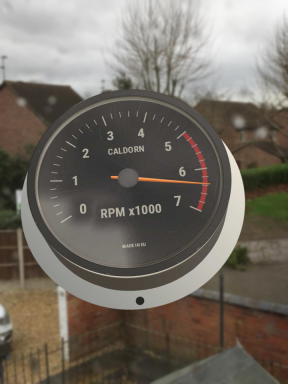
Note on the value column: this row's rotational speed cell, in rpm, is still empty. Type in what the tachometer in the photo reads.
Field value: 6400 rpm
